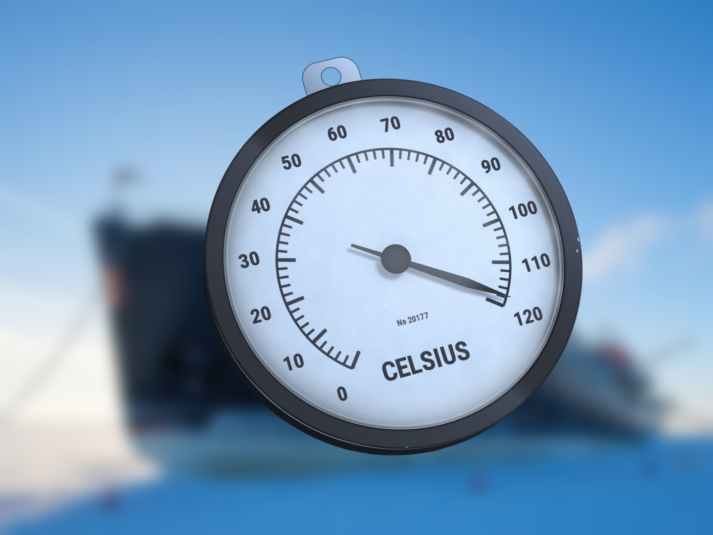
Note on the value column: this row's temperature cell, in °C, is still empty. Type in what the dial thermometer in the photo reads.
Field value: 118 °C
